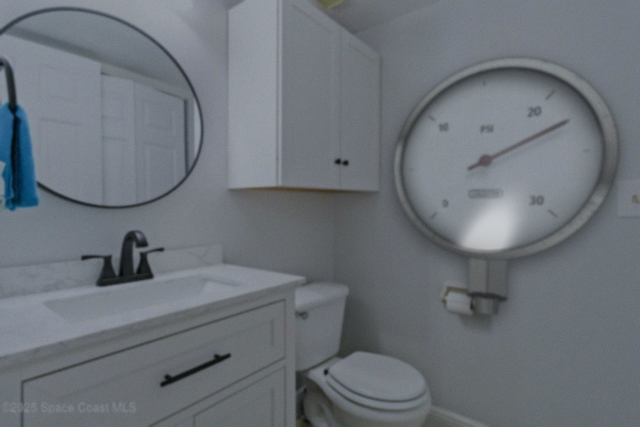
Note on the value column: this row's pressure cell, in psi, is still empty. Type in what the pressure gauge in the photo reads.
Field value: 22.5 psi
